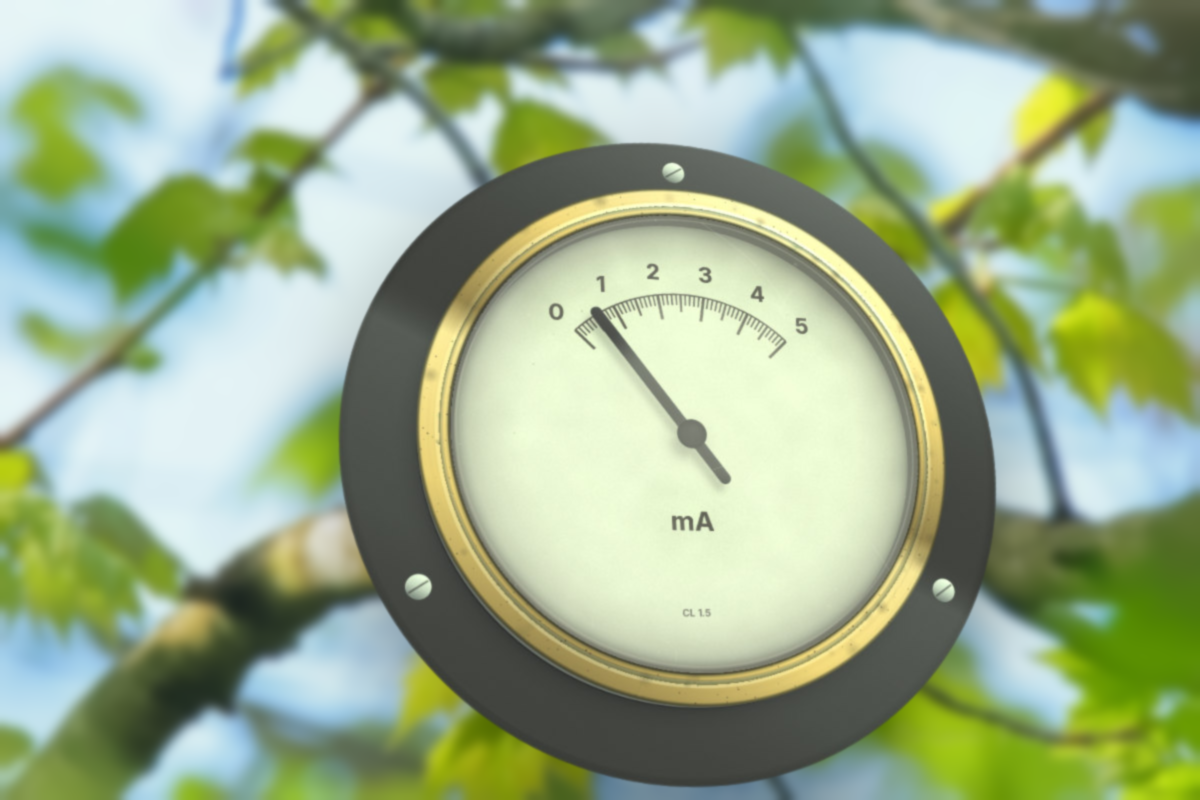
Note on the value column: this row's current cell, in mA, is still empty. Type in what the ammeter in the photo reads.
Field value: 0.5 mA
